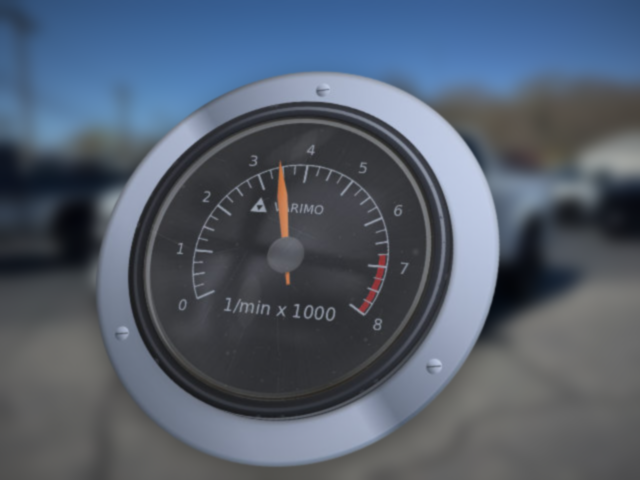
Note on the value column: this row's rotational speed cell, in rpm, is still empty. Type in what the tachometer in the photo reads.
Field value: 3500 rpm
